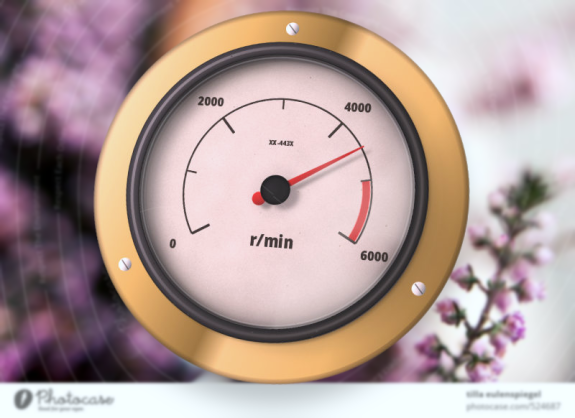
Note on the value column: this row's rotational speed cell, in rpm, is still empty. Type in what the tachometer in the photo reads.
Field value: 4500 rpm
